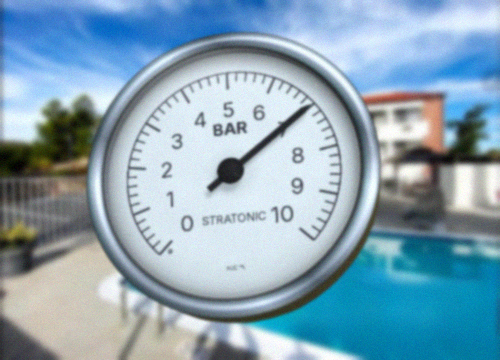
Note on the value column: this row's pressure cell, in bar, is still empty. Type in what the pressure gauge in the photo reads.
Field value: 7 bar
